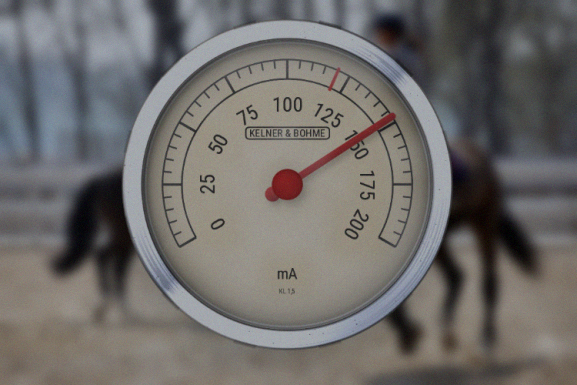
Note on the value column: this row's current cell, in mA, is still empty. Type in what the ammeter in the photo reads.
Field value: 147.5 mA
